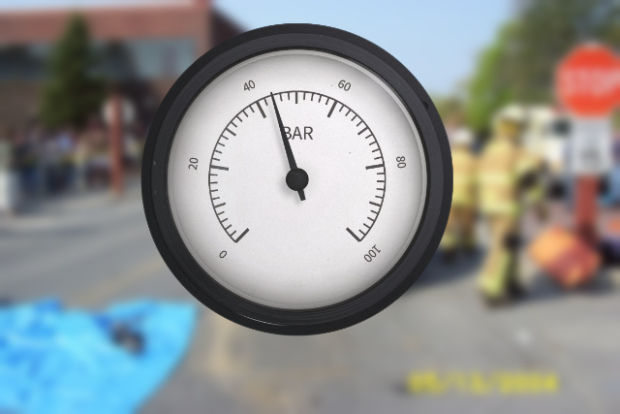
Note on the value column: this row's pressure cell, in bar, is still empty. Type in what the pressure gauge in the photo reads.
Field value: 44 bar
